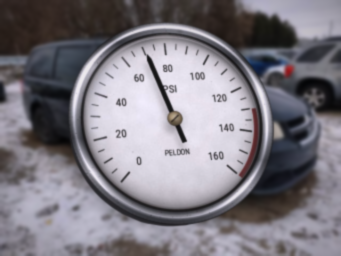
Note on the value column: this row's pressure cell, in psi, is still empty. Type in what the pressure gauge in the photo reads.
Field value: 70 psi
